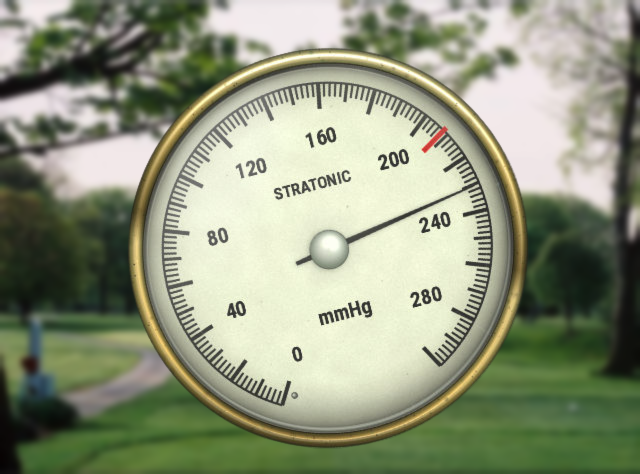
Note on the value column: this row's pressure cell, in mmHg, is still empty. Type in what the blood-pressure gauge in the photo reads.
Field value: 230 mmHg
